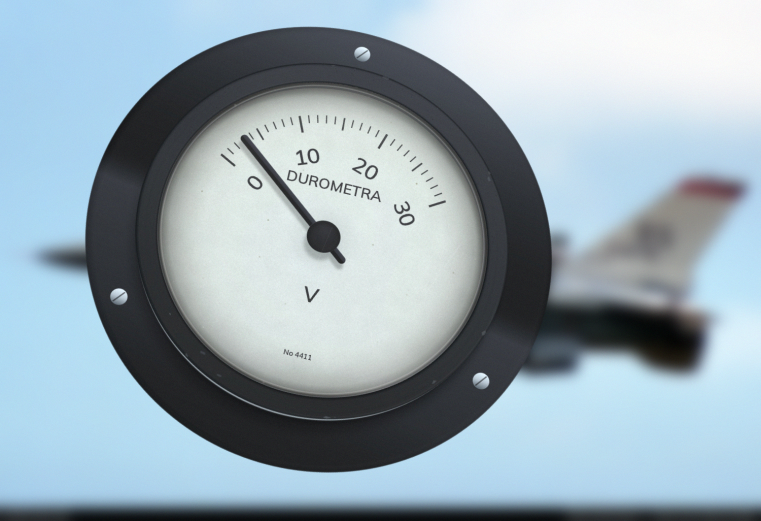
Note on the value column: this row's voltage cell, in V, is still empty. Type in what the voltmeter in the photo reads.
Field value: 3 V
